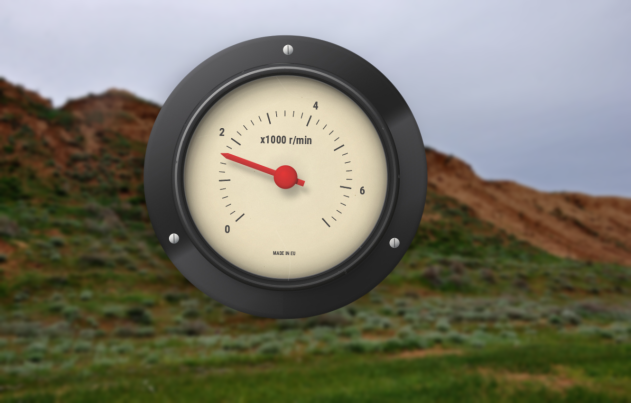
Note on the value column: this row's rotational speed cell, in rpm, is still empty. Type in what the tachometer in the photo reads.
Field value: 1600 rpm
